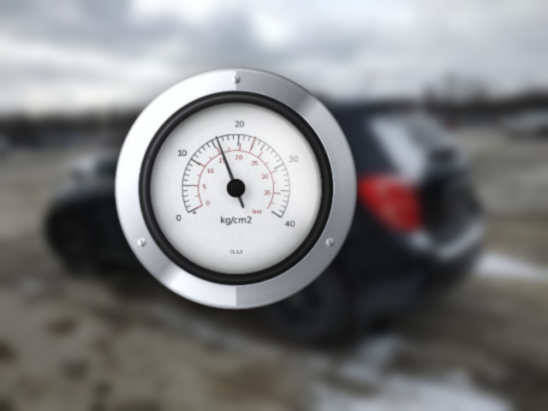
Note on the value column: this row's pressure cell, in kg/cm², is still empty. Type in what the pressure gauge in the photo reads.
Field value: 16 kg/cm²
